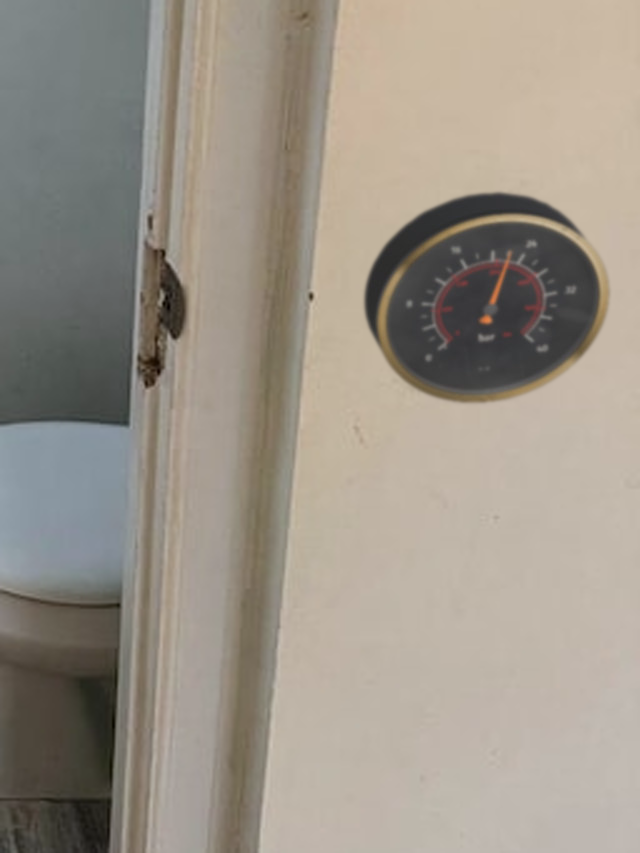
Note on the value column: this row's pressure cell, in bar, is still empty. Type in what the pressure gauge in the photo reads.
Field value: 22 bar
